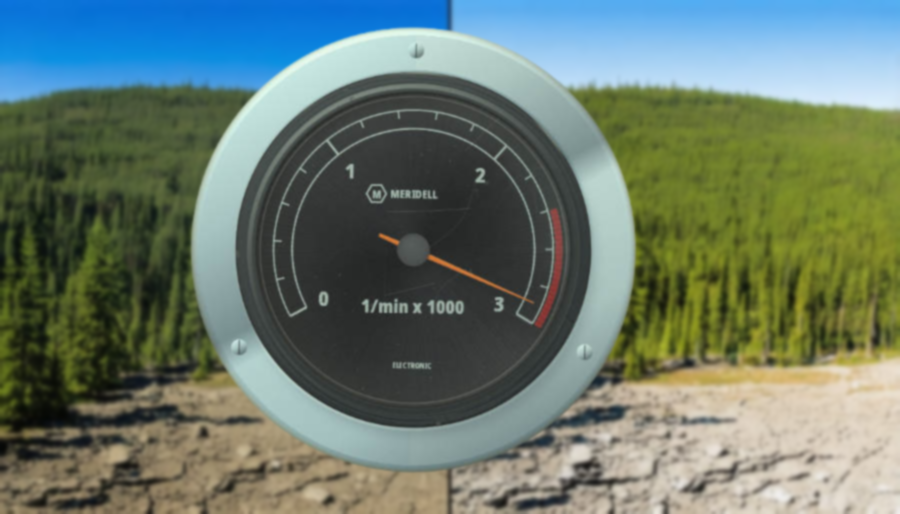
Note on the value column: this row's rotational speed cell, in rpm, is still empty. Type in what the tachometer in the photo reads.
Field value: 2900 rpm
